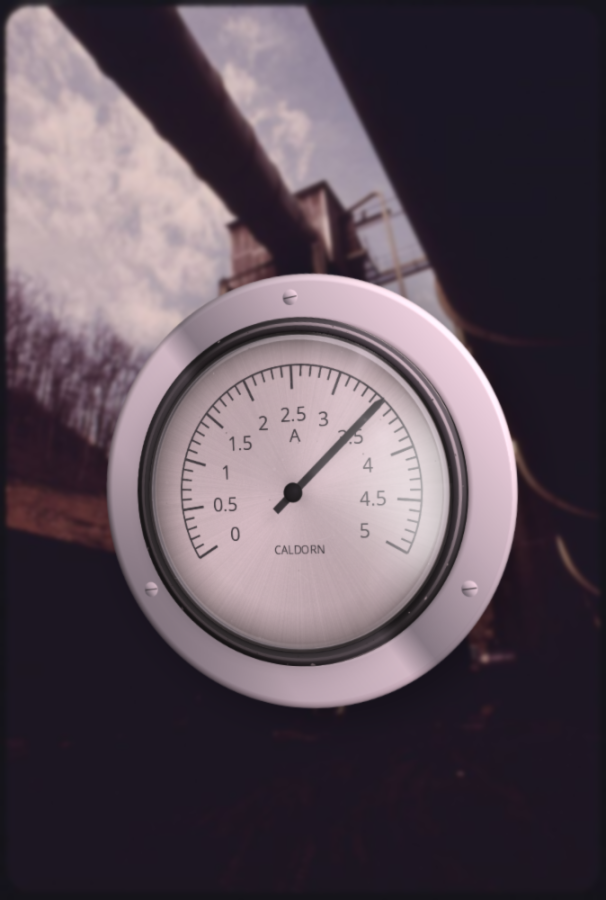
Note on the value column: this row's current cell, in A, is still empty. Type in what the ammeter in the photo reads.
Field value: 3.5 A
